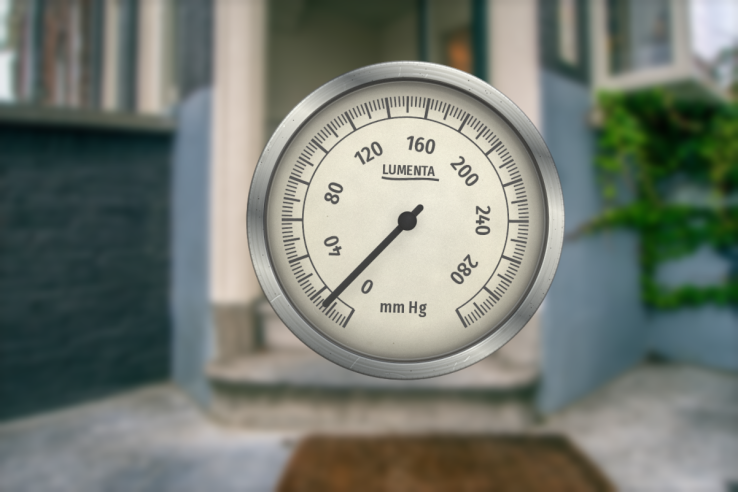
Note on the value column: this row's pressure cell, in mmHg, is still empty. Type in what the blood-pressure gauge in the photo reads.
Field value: 14 mmHg
